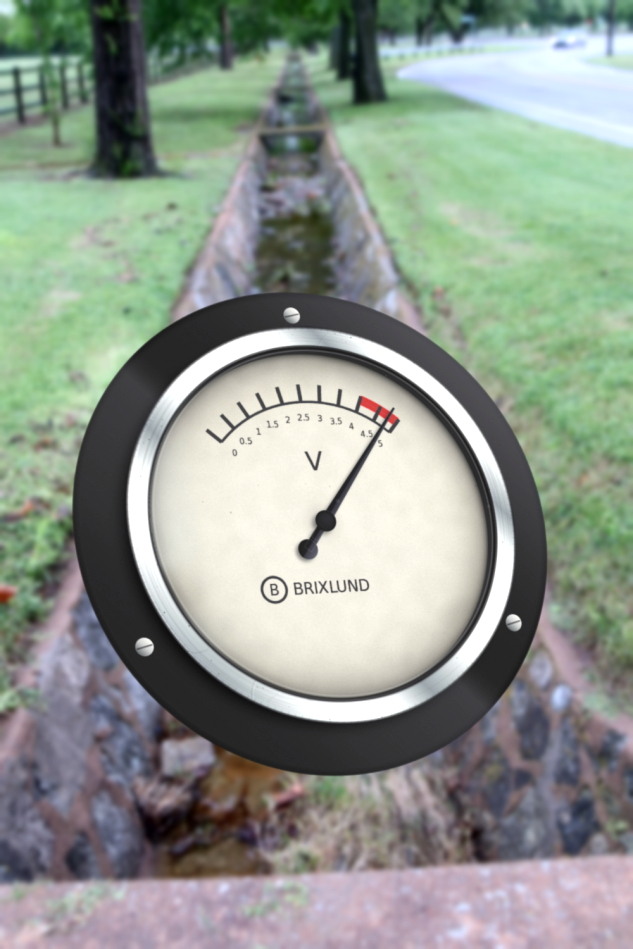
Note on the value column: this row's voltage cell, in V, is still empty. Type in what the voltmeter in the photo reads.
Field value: 4.75 V
